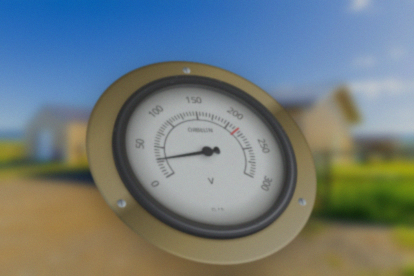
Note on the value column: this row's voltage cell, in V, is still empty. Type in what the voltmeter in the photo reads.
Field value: 25 V
